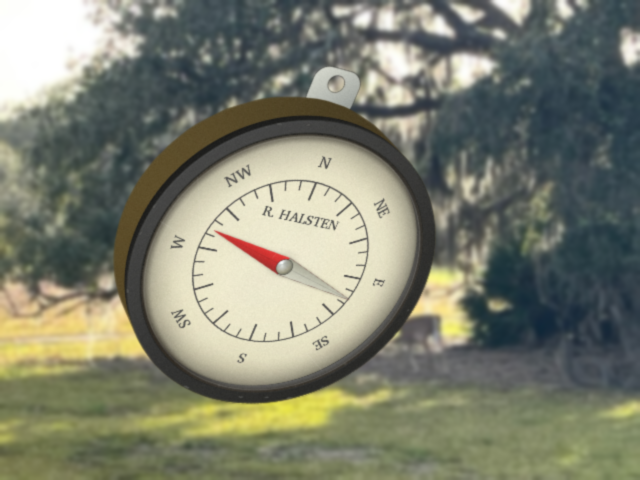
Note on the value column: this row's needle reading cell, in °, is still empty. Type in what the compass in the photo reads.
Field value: 285 °
